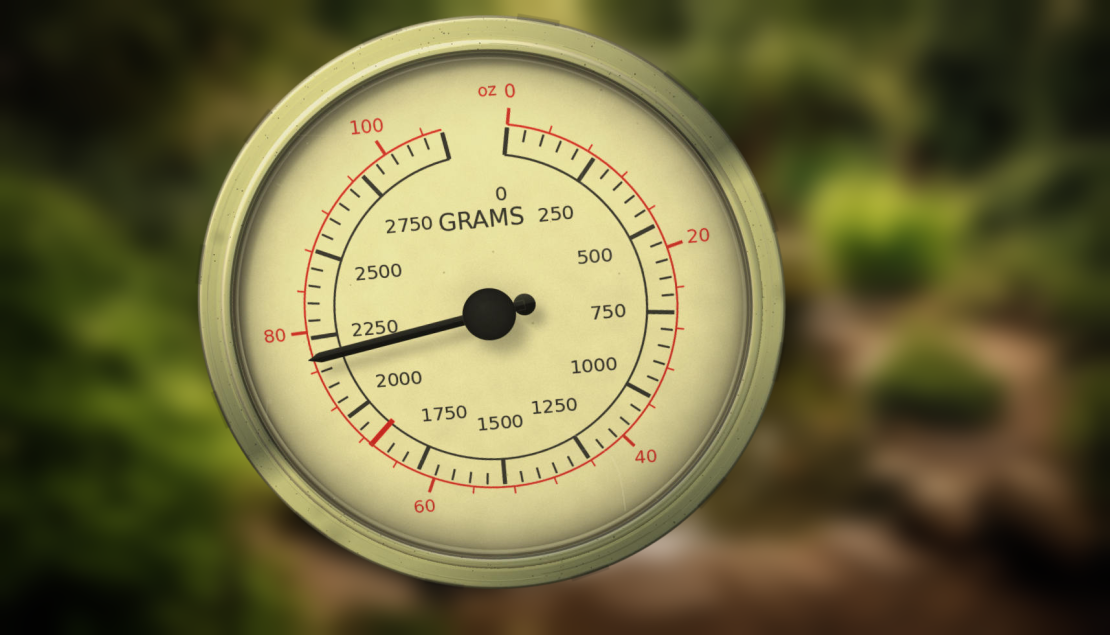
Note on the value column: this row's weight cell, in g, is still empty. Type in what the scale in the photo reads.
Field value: 2200 g
